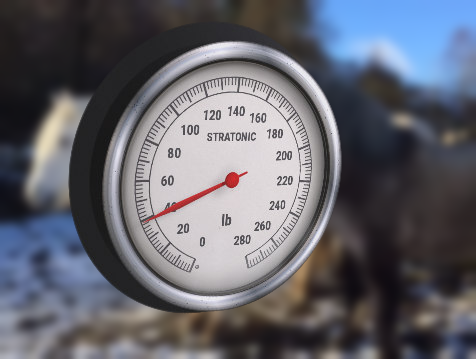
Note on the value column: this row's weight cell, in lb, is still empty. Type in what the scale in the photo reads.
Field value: 40 lb
